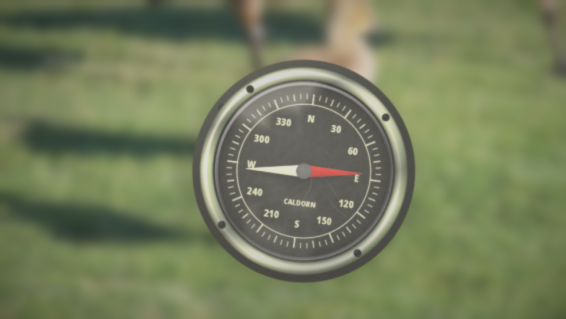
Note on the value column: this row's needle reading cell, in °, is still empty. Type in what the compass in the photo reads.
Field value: 85 °
